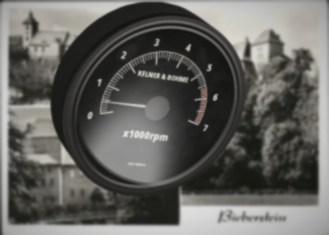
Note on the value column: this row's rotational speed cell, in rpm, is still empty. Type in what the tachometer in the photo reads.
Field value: 500 rpm
